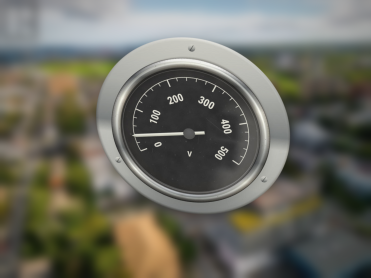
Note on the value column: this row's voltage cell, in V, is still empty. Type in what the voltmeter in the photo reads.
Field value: 40 V
